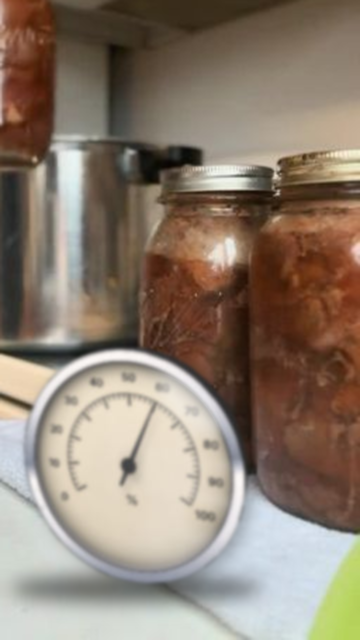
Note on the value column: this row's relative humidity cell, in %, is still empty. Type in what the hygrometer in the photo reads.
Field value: 60 %
